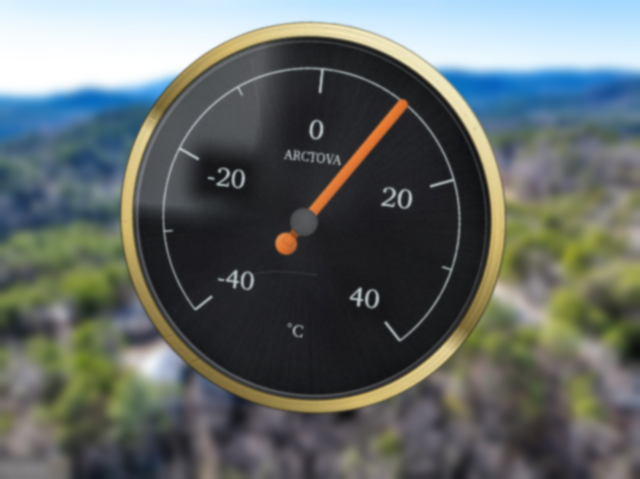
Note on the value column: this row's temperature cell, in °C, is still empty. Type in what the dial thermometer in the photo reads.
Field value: 10 °C
